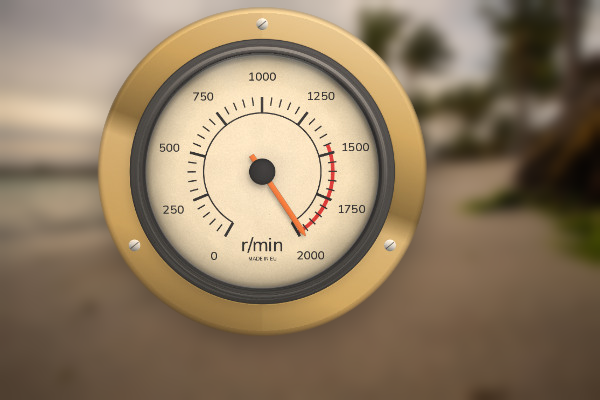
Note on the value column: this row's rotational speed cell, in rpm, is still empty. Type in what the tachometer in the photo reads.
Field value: 1975 rpm
